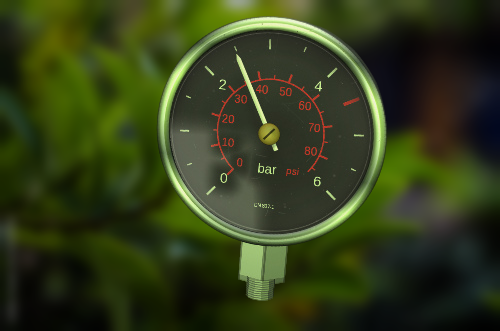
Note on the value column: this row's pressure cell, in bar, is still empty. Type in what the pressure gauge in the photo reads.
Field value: 2.5 bar
